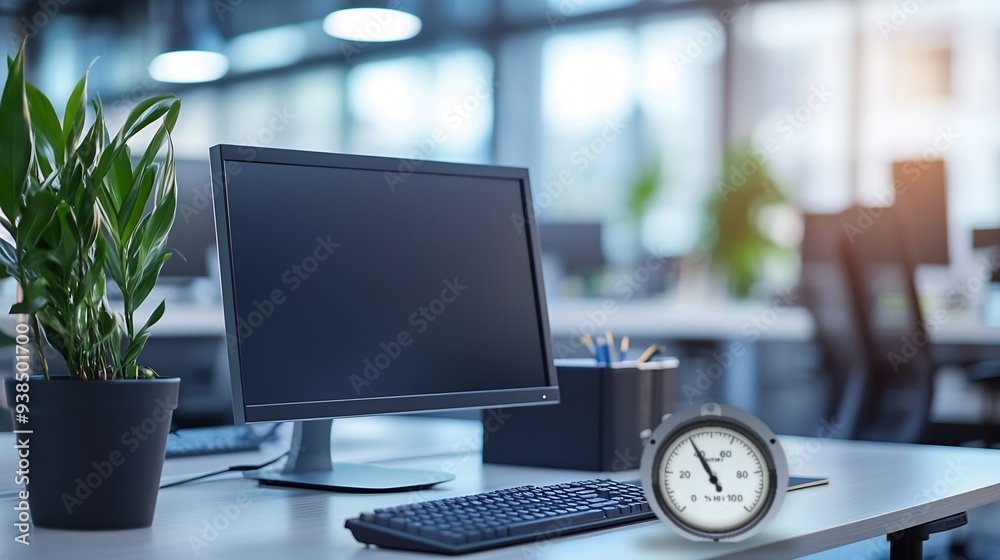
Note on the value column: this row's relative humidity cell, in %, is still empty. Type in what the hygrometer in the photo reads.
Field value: 40 %
